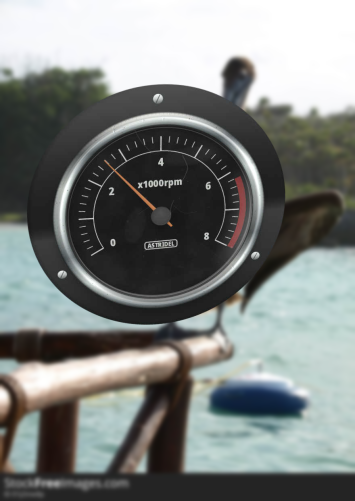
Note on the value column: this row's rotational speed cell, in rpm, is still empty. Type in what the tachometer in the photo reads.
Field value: 2600 rpm
